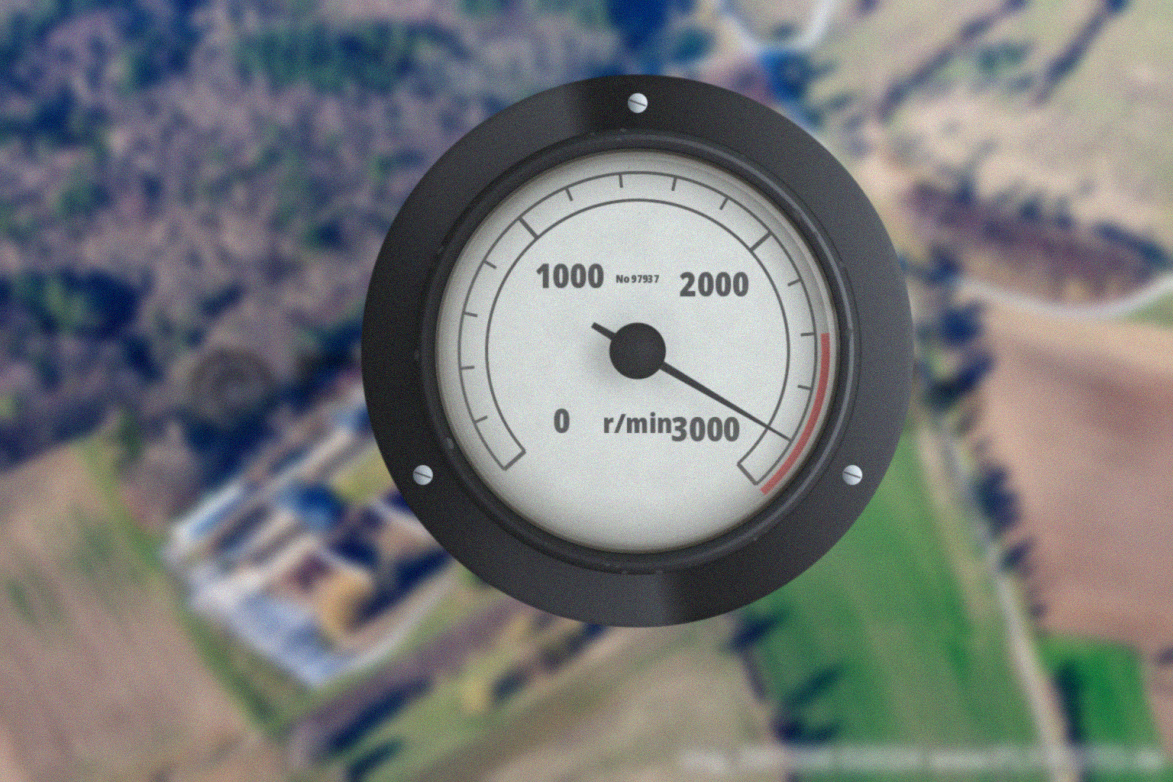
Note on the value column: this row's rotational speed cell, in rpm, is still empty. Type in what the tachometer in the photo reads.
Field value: 2800 rpm
